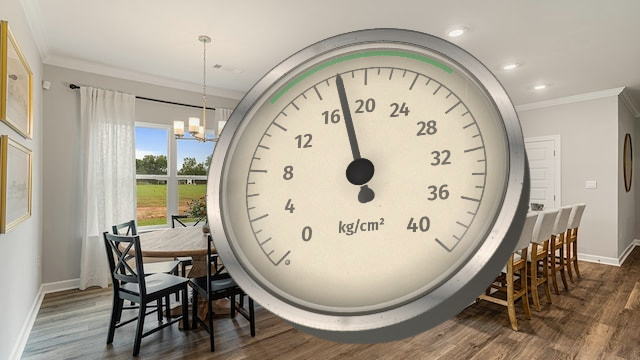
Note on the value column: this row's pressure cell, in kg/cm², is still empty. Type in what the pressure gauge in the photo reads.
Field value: 18 kg/cm²
